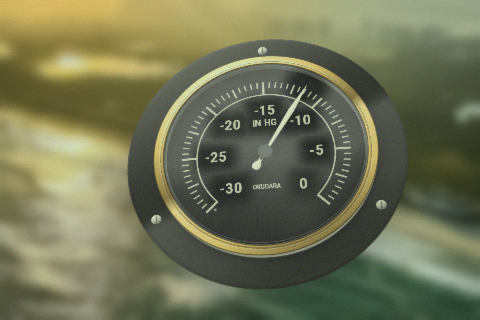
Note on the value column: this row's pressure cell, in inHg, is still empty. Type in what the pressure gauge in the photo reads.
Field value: -11.5 inHg
